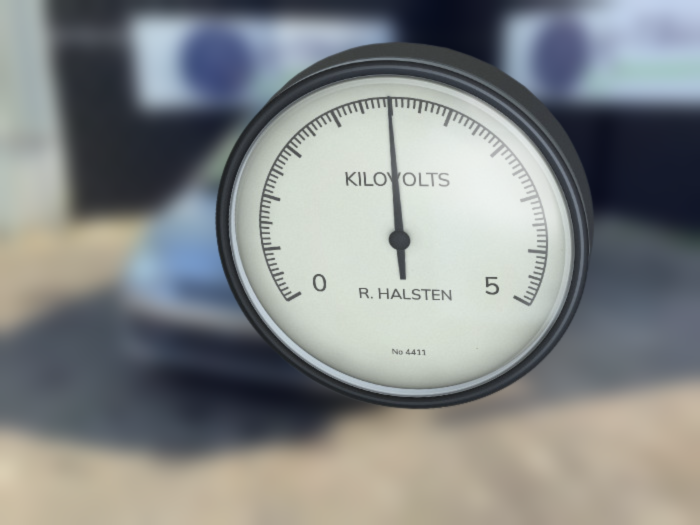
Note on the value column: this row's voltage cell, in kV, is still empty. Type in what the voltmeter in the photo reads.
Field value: 2.5 kV
